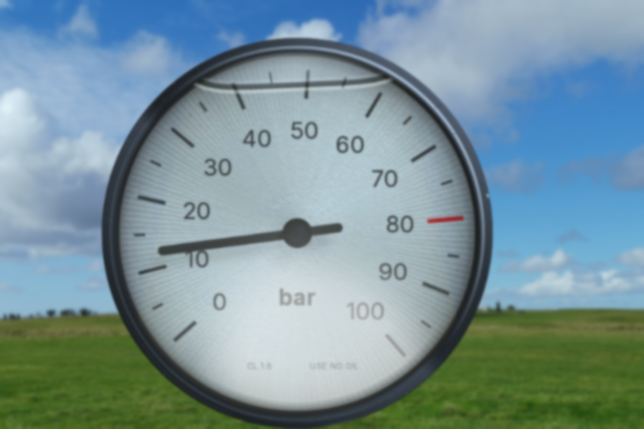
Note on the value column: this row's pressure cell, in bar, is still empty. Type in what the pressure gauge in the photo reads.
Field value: 12.5 bar
